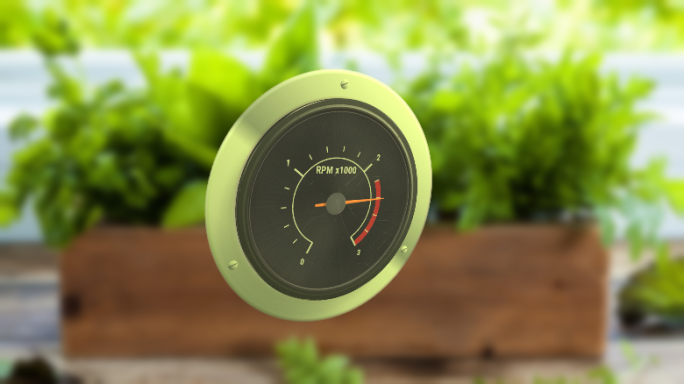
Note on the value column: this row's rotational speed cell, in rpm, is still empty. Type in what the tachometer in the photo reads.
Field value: 2400 rpm
